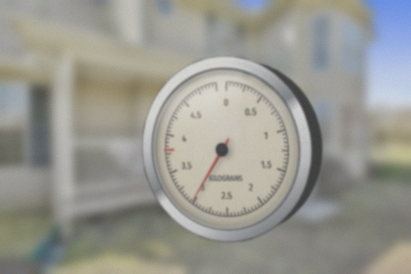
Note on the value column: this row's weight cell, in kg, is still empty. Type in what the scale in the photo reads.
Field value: 3 kg
